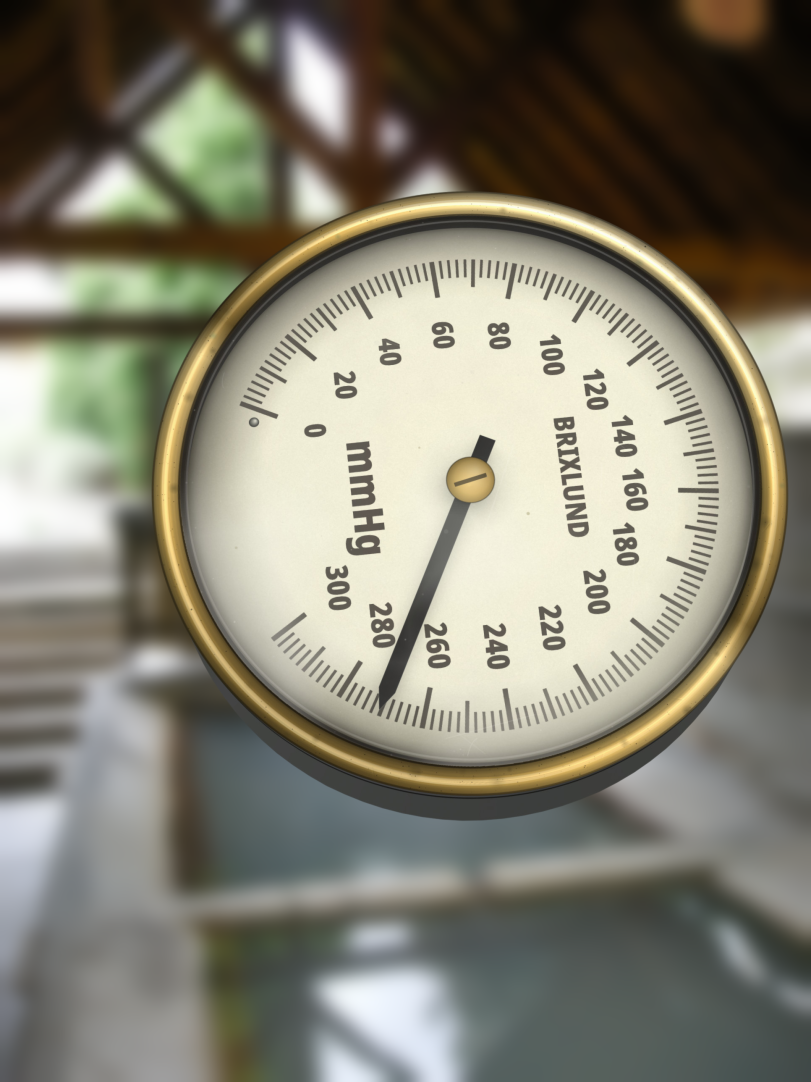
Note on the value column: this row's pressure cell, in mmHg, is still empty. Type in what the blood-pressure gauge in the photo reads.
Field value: 270 mmHg
